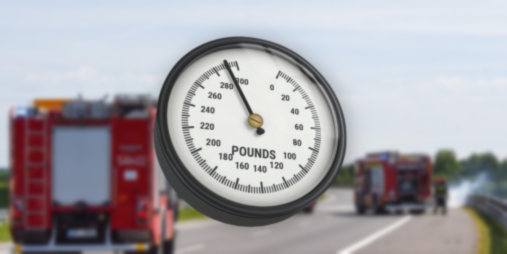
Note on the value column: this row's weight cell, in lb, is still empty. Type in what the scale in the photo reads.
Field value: 290 lb
